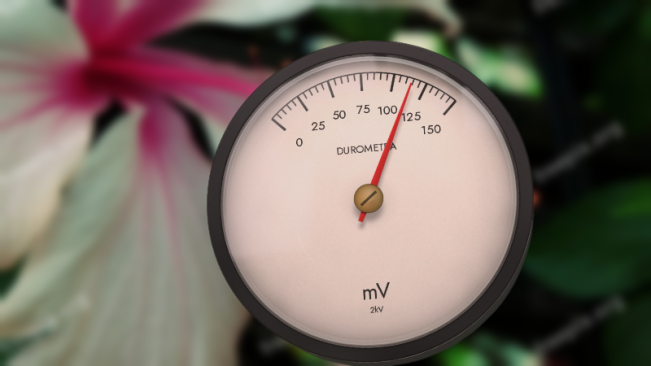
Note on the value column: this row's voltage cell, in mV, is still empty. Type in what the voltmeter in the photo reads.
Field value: 115 mV
